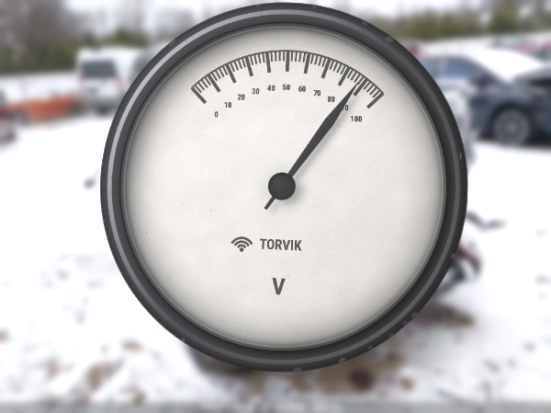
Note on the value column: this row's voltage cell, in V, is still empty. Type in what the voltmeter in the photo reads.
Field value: 88 V
